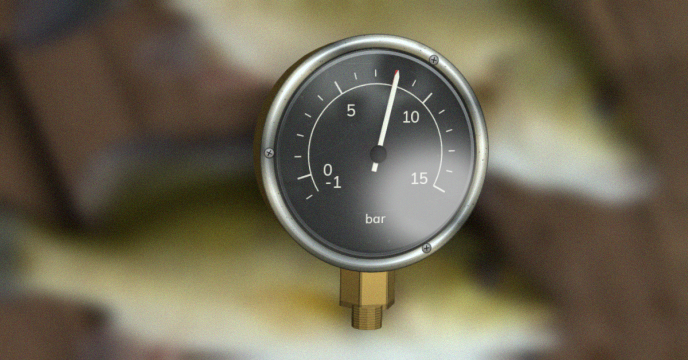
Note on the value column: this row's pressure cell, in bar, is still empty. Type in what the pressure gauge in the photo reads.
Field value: 8 bar
